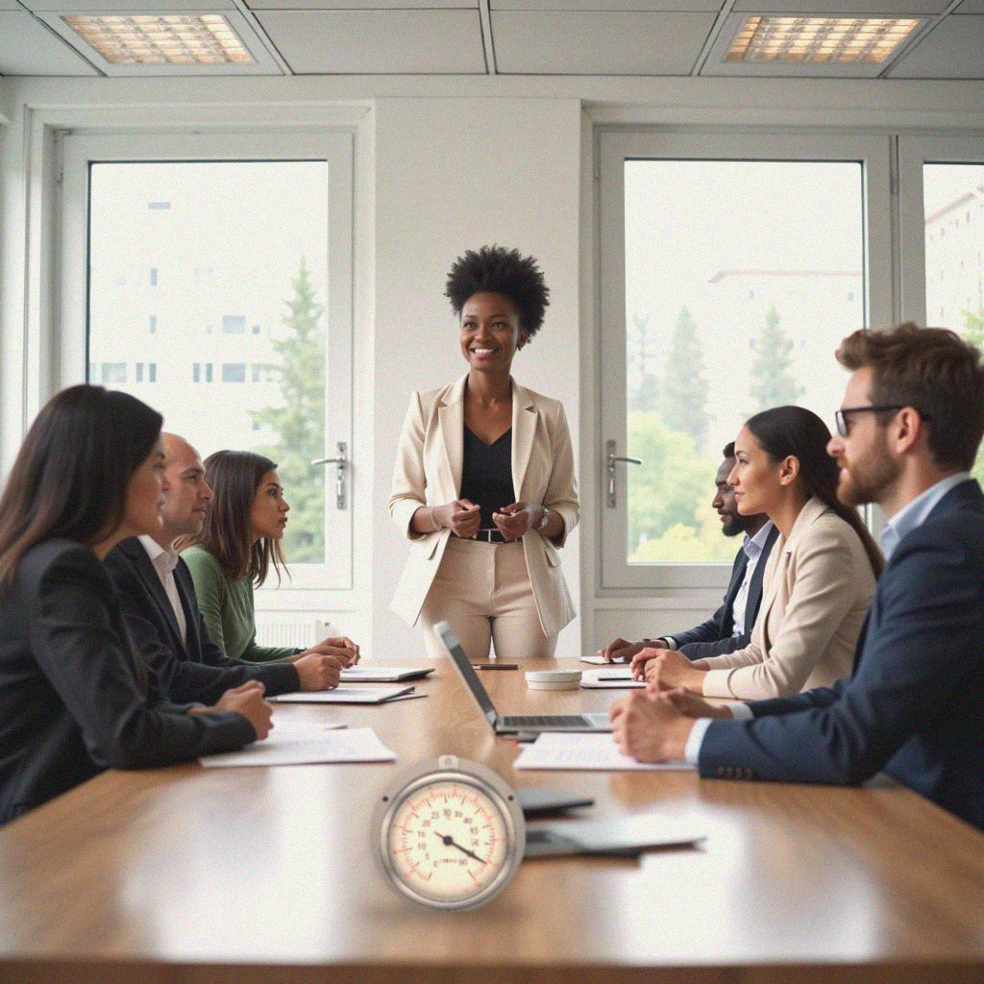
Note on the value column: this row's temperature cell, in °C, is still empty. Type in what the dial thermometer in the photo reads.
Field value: 55 °C
